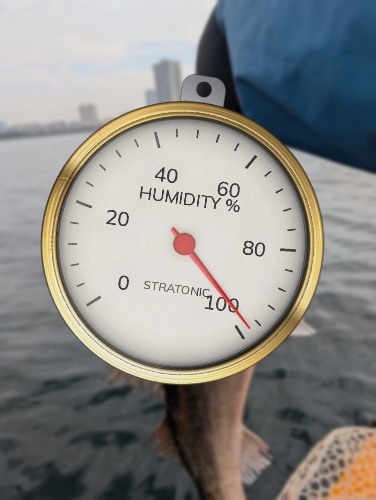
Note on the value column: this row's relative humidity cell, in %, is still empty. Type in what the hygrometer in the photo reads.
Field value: 98 %
